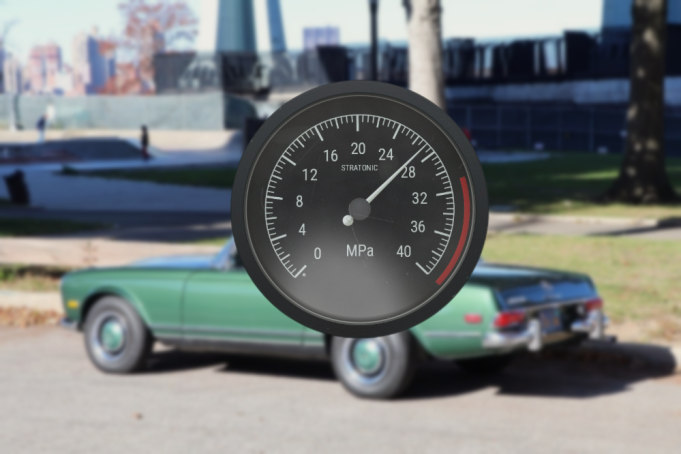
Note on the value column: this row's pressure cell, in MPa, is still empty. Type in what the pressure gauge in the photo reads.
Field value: 27 MPa
